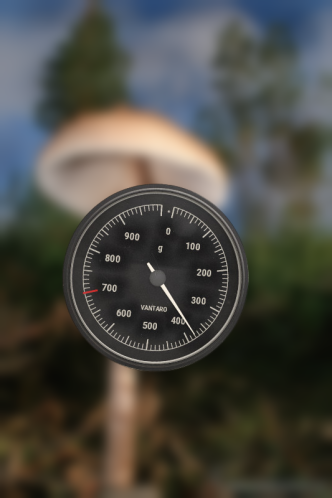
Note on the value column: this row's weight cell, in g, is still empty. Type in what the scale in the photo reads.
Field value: 380 g
